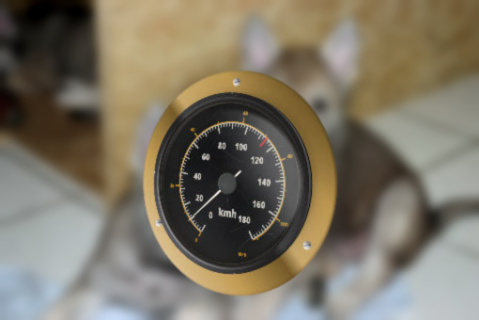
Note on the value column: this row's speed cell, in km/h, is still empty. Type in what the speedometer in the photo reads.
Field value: 10 km/h
